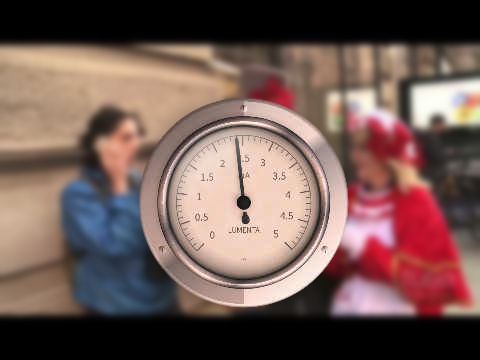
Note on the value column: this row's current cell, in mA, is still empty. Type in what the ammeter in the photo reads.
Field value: 2.4 mA
